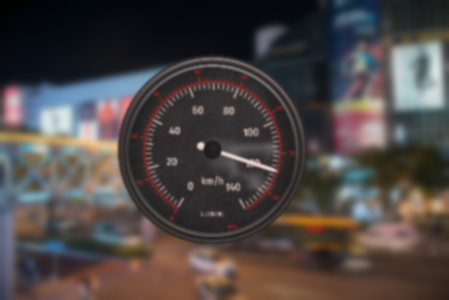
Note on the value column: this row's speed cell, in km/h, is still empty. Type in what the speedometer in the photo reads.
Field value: 120 km/h
